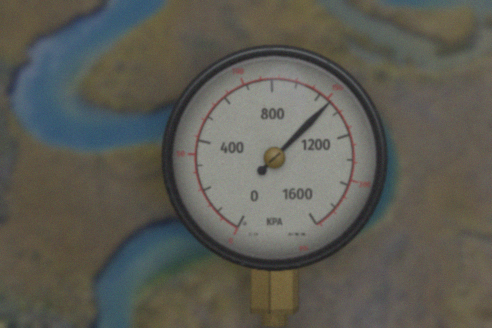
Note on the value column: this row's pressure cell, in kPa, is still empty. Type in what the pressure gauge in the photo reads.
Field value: 1050 kPa
